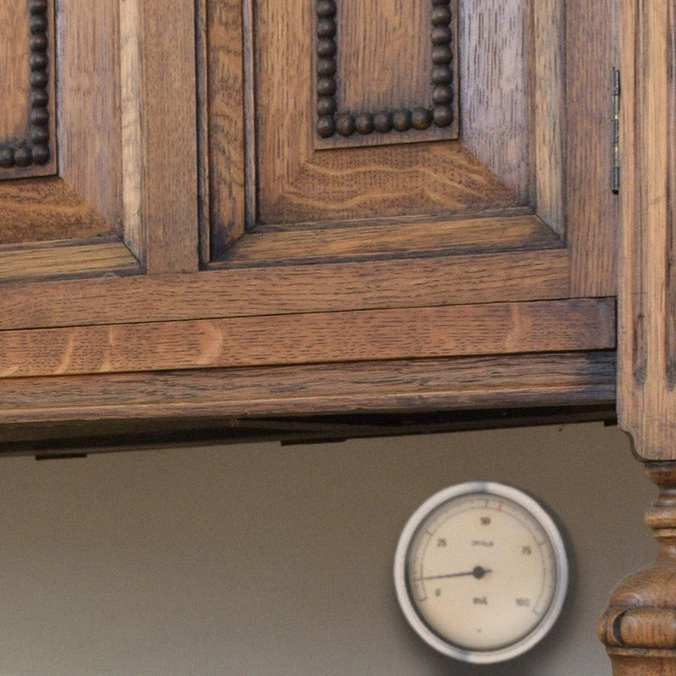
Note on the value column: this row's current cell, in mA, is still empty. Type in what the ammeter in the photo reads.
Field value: 7.5 mA
